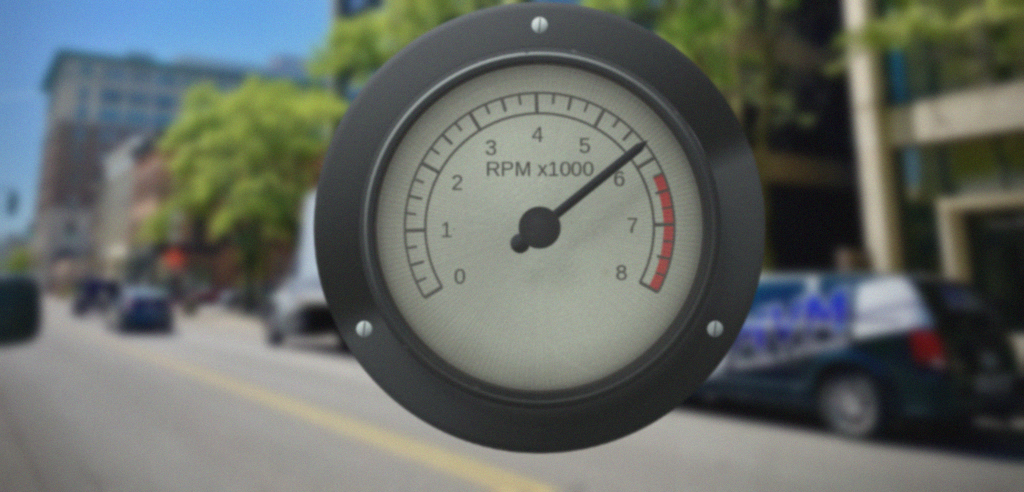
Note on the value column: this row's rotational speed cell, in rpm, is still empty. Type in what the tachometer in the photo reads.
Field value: 5750 rpm
